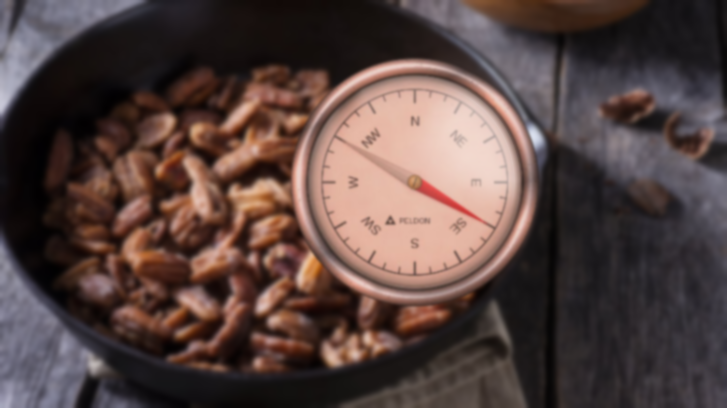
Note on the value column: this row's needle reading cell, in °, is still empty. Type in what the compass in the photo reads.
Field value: 120 °
